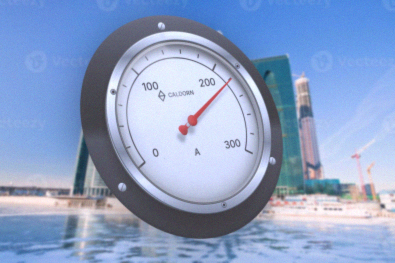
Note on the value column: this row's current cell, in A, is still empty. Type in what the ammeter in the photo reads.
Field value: 220 A
